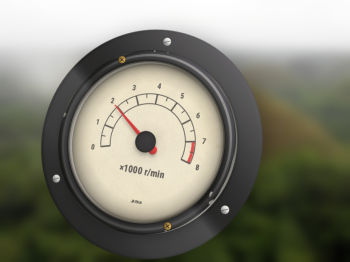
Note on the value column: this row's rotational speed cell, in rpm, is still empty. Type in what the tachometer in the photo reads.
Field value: 2000 rpm
